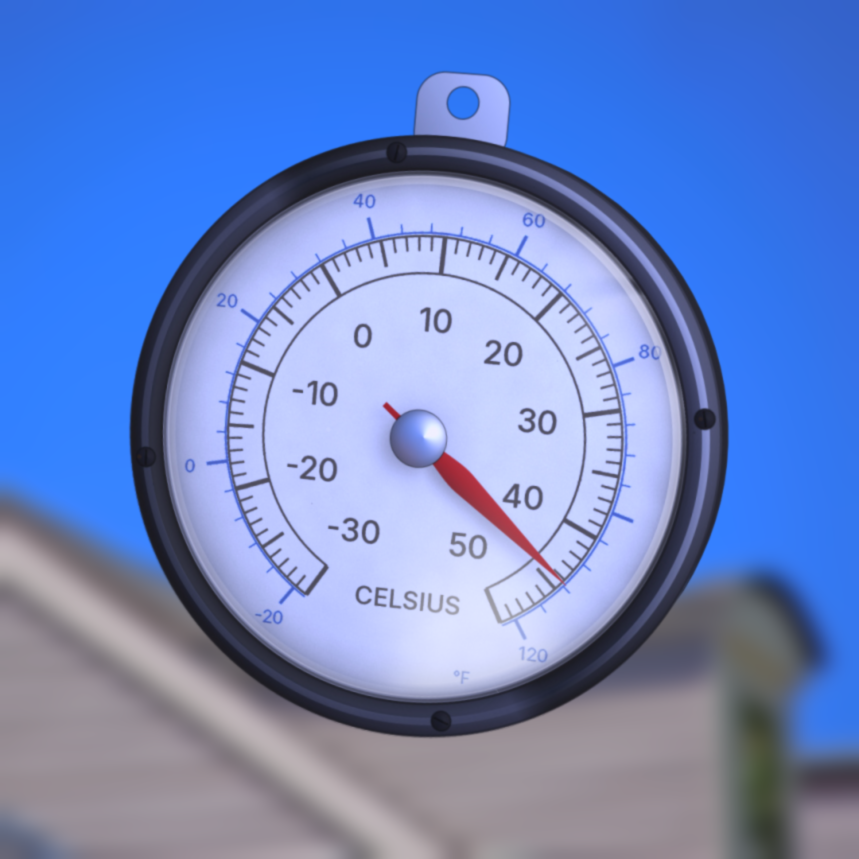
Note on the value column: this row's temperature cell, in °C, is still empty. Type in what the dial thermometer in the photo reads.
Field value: 44 °C
